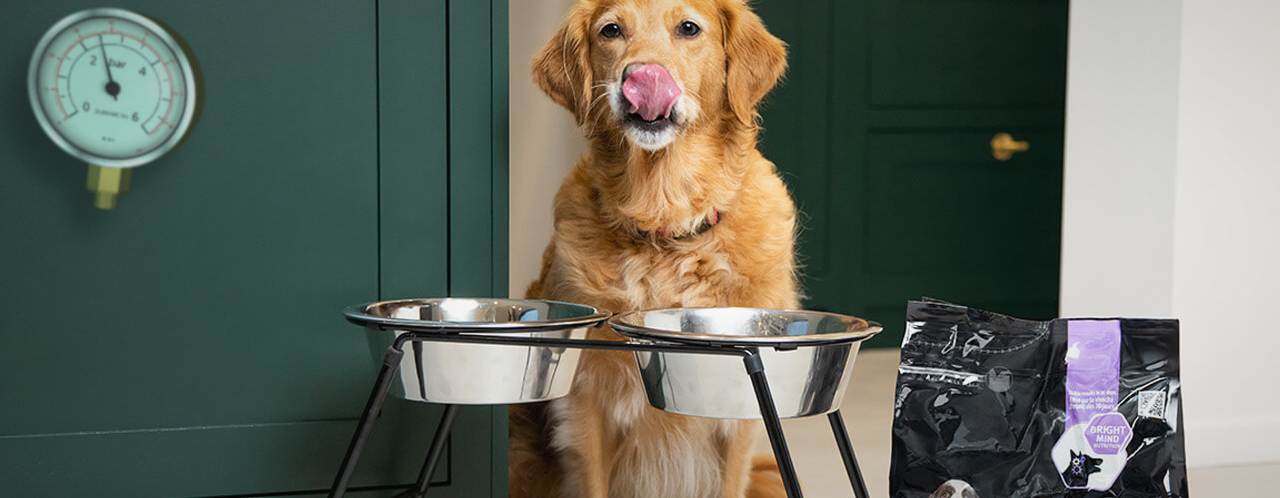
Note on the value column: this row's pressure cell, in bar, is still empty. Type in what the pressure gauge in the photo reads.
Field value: 2.5 bar
